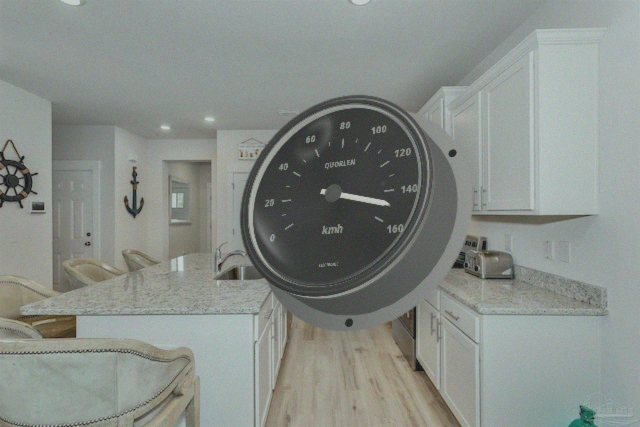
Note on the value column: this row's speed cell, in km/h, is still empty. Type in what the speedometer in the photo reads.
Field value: 150 km/h
